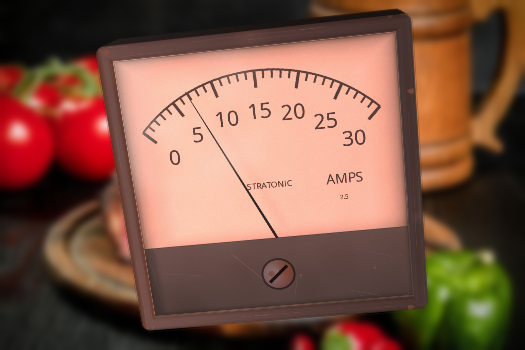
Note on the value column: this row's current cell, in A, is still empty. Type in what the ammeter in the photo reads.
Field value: 7 A
